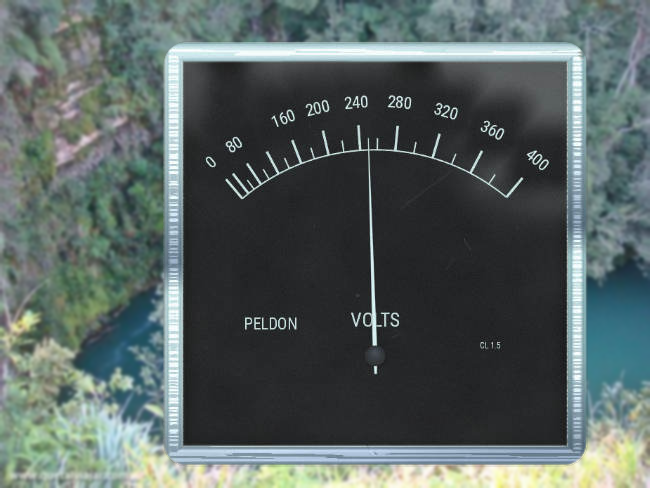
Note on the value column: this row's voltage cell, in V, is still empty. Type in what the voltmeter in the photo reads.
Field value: 250 V
